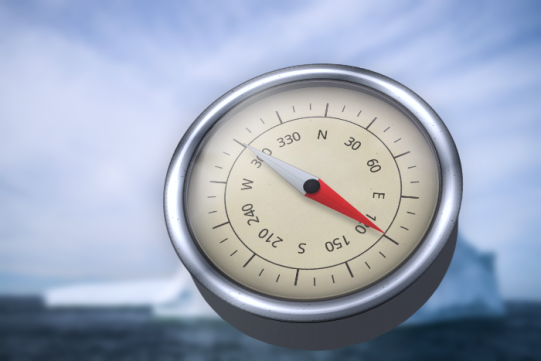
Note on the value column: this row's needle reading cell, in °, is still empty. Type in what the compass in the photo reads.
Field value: 120 °
